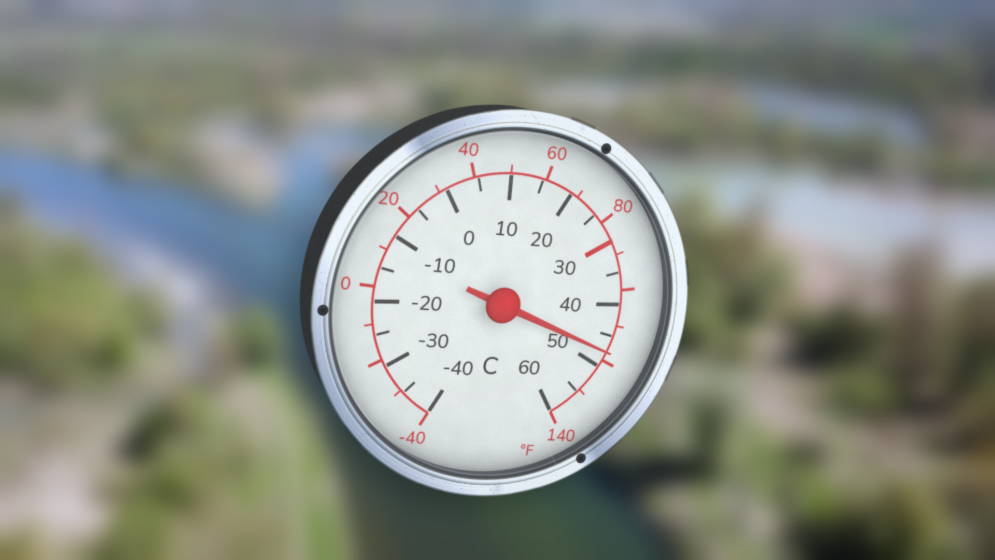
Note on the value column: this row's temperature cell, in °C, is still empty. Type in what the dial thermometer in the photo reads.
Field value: 47.5 °C
